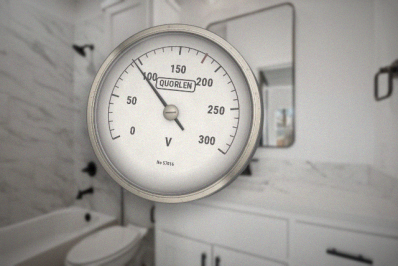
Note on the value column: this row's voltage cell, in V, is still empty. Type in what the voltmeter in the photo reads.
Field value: 95 V
